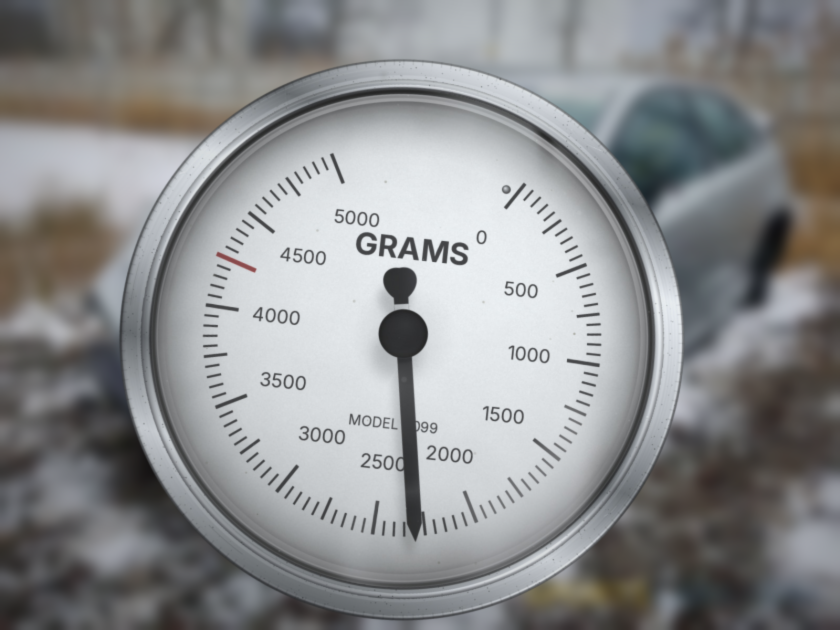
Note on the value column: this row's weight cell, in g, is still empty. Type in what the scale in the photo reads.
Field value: 2300 g
